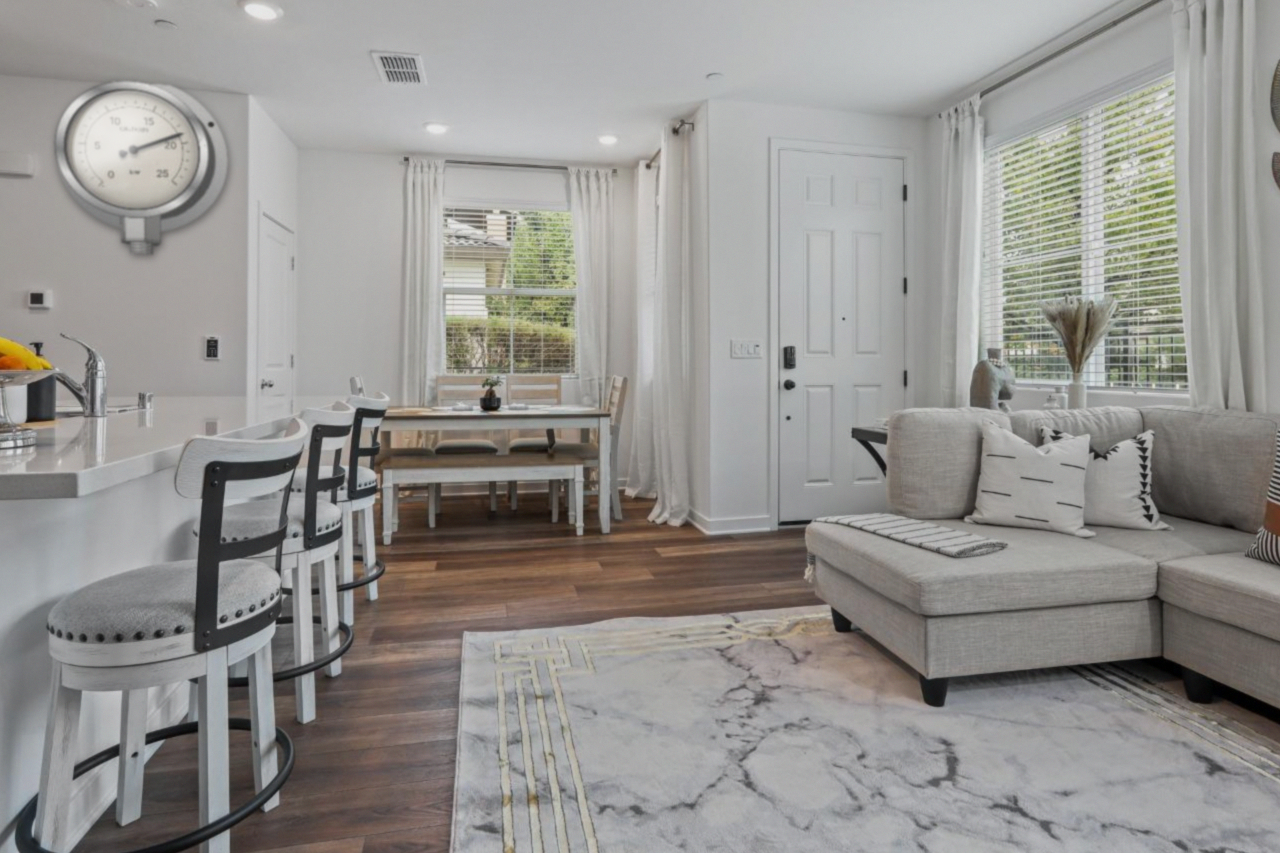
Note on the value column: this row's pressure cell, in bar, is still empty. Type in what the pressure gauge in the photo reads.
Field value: 19 bar
